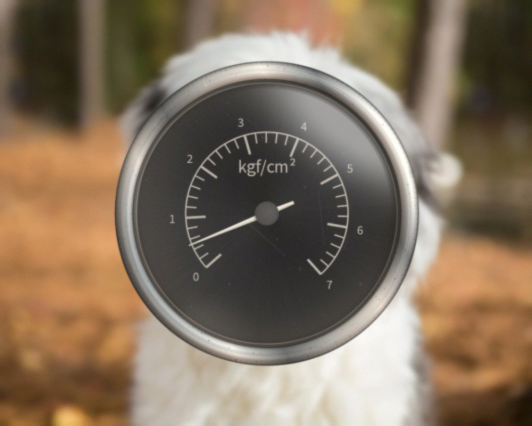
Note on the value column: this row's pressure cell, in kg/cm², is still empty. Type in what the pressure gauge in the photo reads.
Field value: 0.5 kg/cm²
